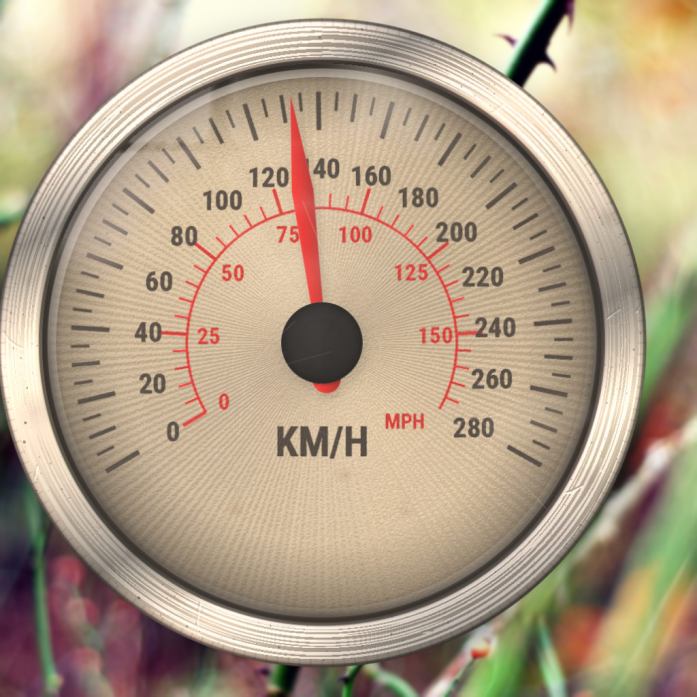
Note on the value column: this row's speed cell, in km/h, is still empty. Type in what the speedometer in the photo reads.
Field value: 132.5 km/h
